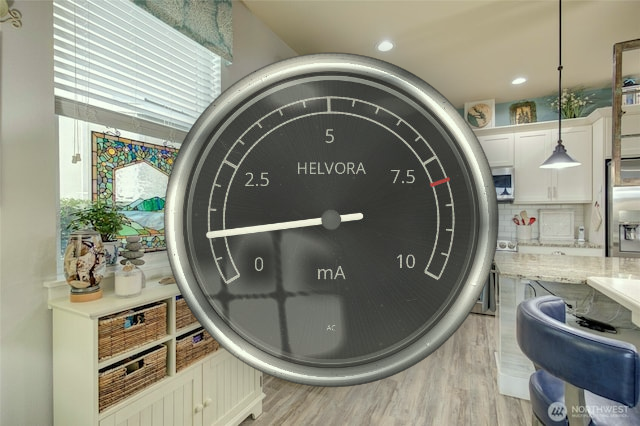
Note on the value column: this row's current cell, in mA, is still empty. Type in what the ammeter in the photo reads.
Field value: 1 mA
